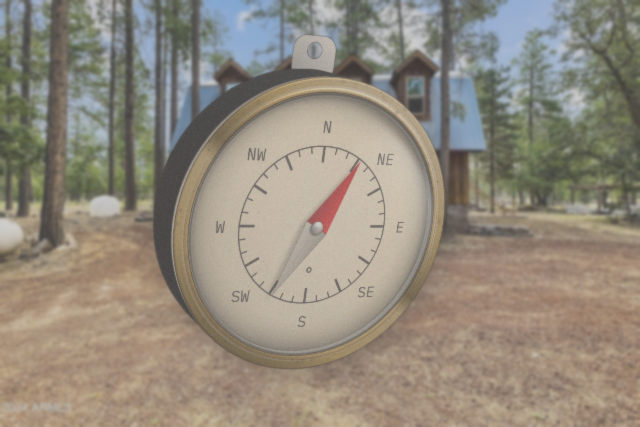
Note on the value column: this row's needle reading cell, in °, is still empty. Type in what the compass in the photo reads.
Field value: 30 °
